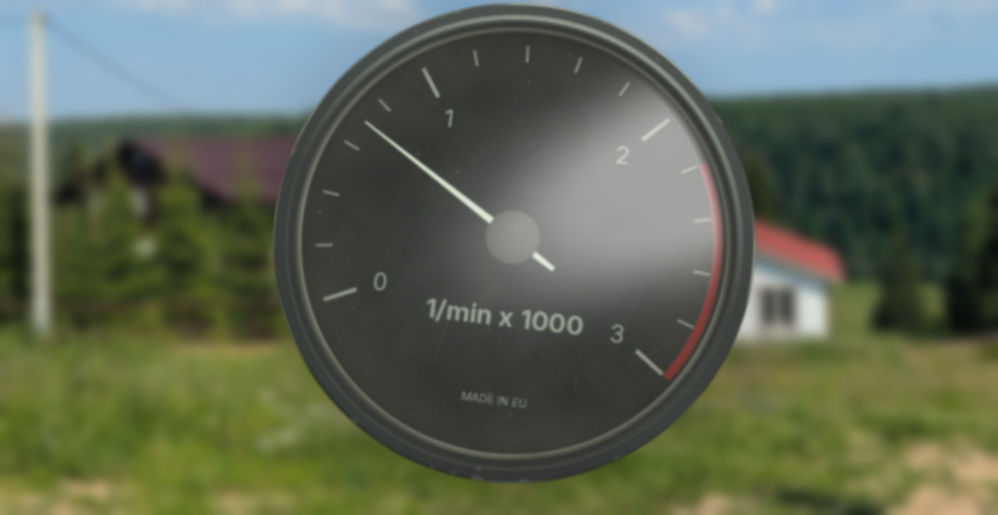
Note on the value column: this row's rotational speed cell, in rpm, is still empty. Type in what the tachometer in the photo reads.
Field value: 700 rpm
